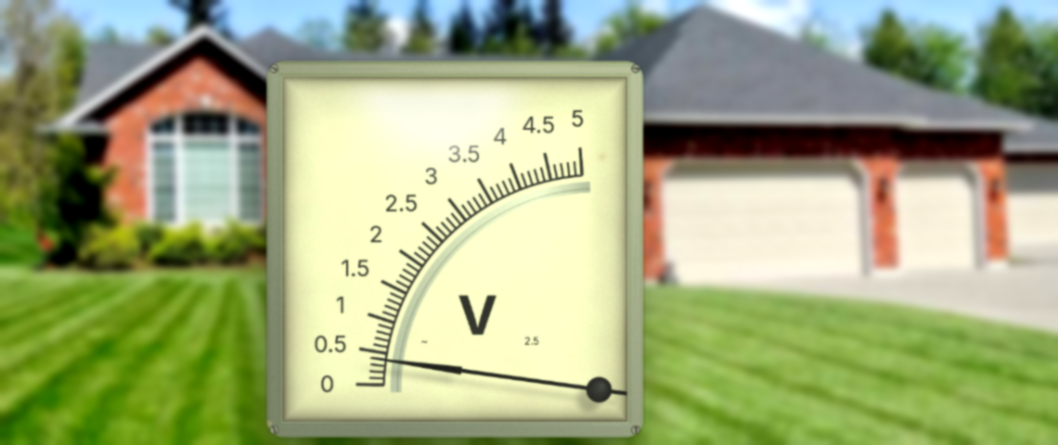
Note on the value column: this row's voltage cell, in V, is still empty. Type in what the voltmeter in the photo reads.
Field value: 0.4 V
